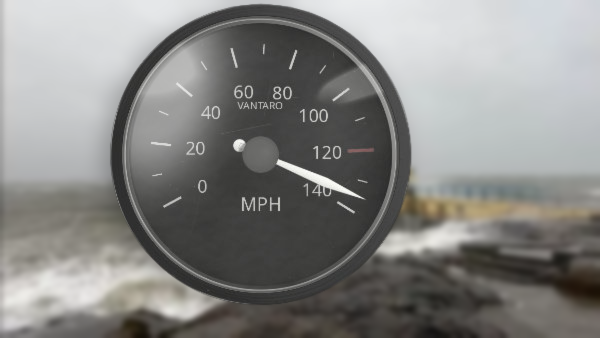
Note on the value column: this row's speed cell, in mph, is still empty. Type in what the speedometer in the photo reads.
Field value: 135 mph
